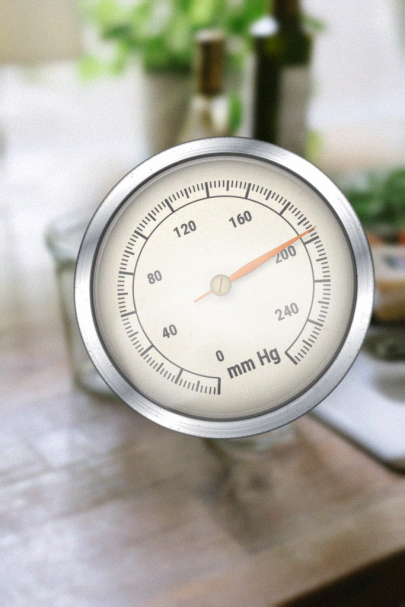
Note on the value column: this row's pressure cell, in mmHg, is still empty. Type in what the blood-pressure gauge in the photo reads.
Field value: 196 mmHg
